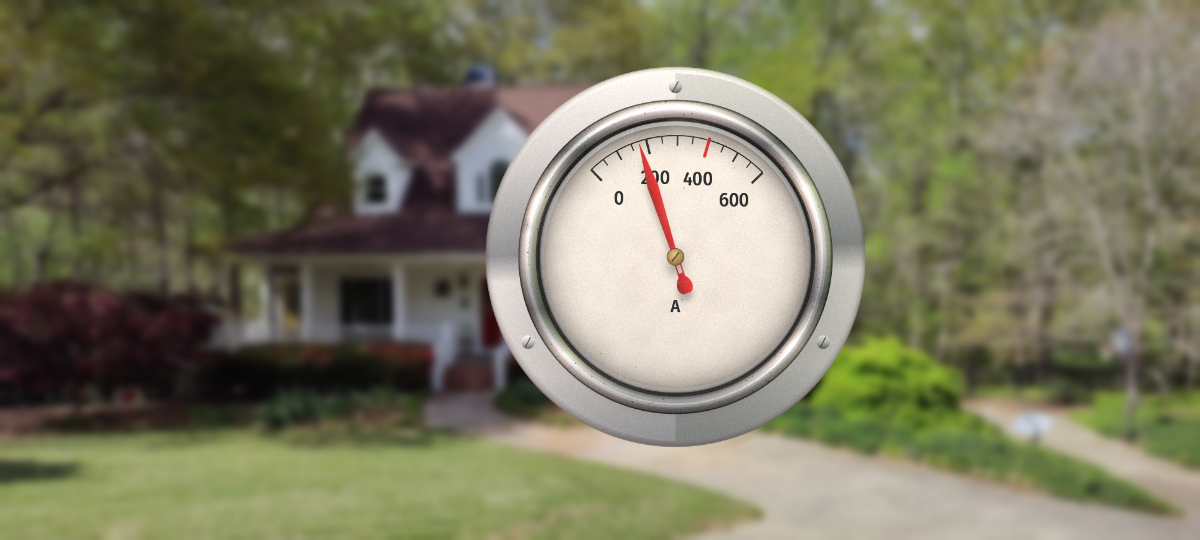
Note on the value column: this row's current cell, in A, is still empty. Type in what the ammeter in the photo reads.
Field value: 175 A
